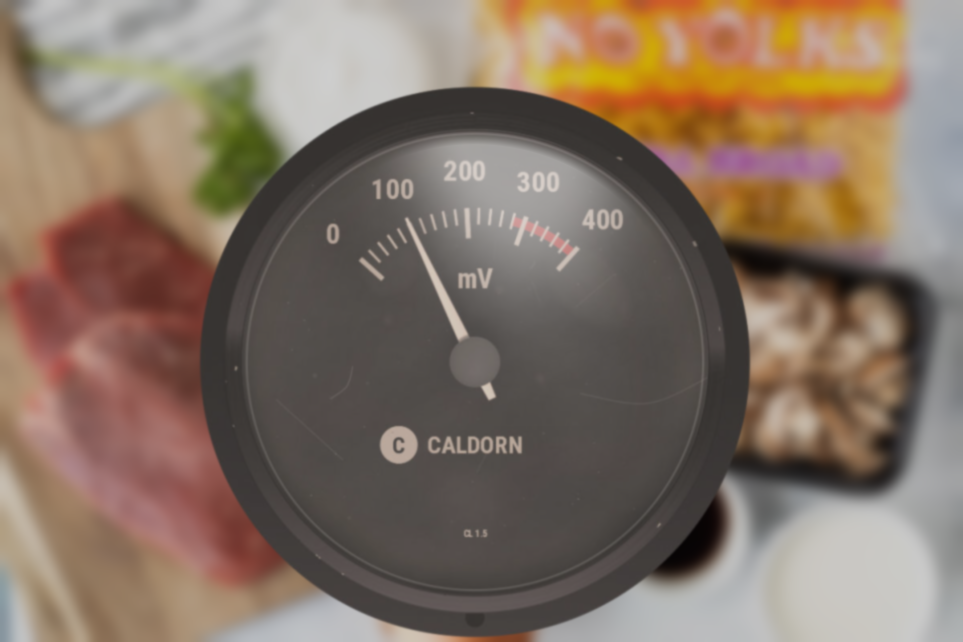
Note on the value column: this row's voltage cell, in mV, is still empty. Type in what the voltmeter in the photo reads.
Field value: 100 mV
